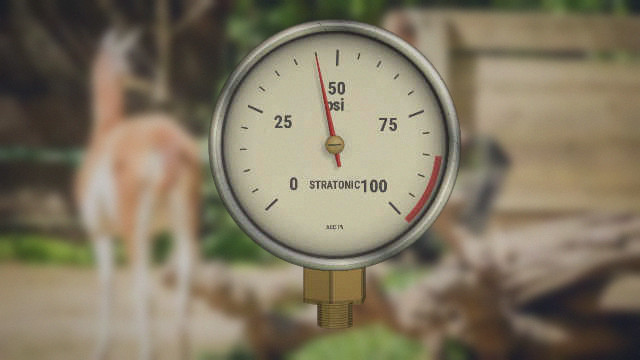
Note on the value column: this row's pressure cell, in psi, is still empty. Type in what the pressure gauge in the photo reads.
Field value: 45 psi
